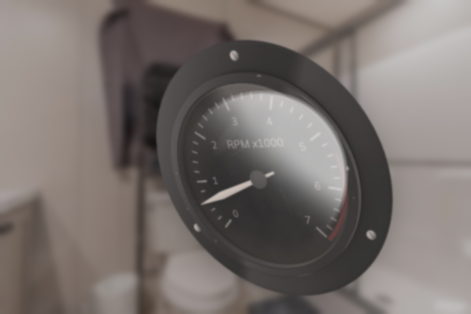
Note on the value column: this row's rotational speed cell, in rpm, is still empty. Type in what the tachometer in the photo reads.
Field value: 600 rpm
